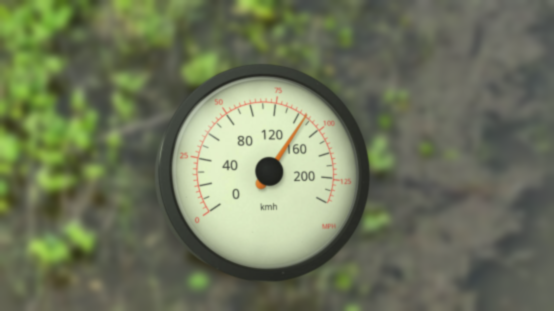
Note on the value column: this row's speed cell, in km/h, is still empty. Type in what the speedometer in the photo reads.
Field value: 145 km/h
